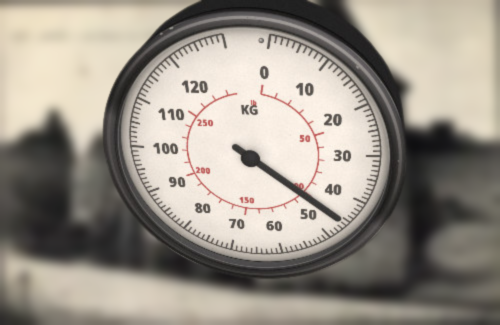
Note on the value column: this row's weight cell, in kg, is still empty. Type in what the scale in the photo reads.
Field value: 45 kg
